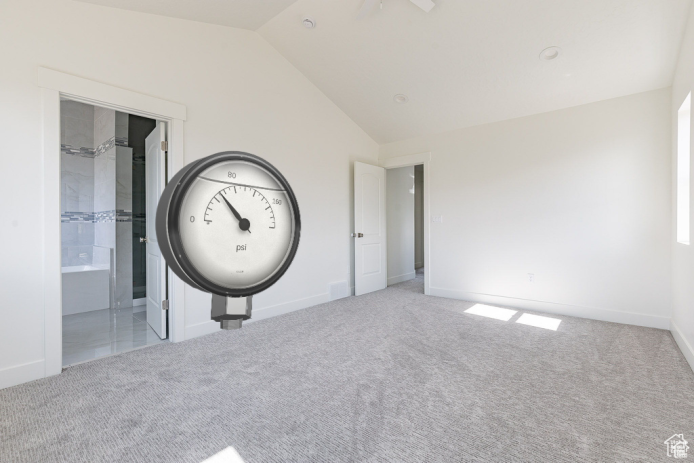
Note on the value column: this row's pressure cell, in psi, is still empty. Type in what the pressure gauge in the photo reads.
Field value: 50 psi
